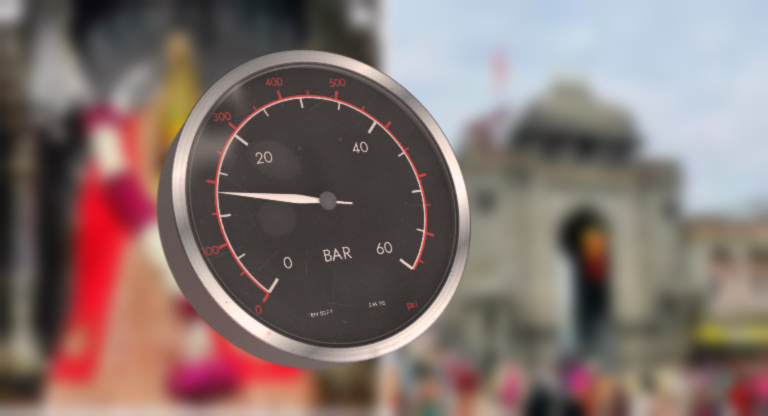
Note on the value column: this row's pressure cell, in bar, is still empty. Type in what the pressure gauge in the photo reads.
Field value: 12.5 bar
